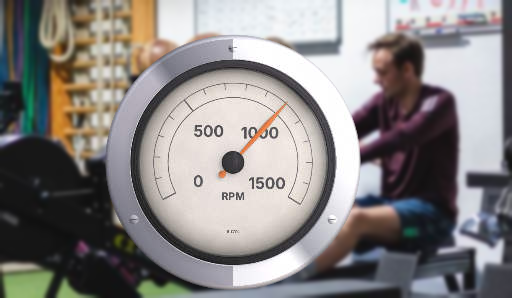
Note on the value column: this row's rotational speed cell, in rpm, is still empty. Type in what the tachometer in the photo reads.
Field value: 1000 rpm
